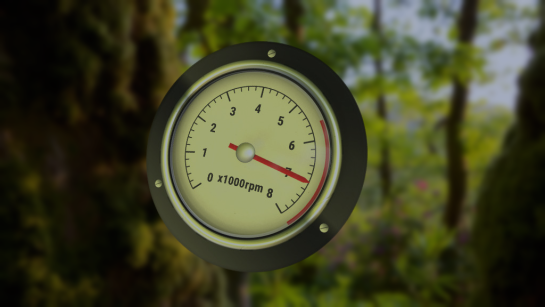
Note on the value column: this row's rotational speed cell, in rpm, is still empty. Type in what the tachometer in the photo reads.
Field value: 7000 rpm
